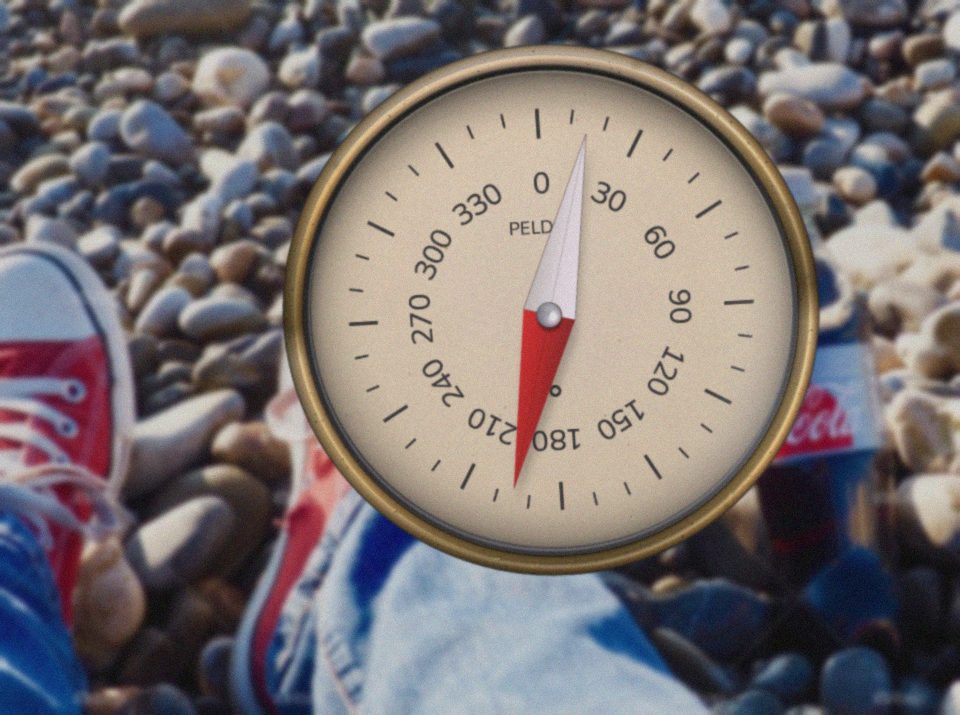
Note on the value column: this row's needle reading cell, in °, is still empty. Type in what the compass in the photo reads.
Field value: 195 °
